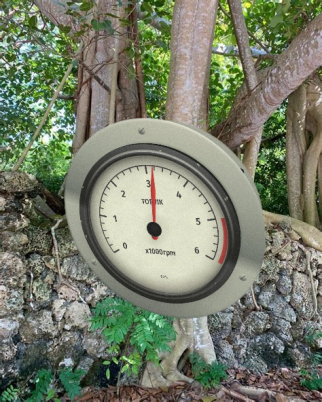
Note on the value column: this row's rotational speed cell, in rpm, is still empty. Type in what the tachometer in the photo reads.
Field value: 3200 rpm
